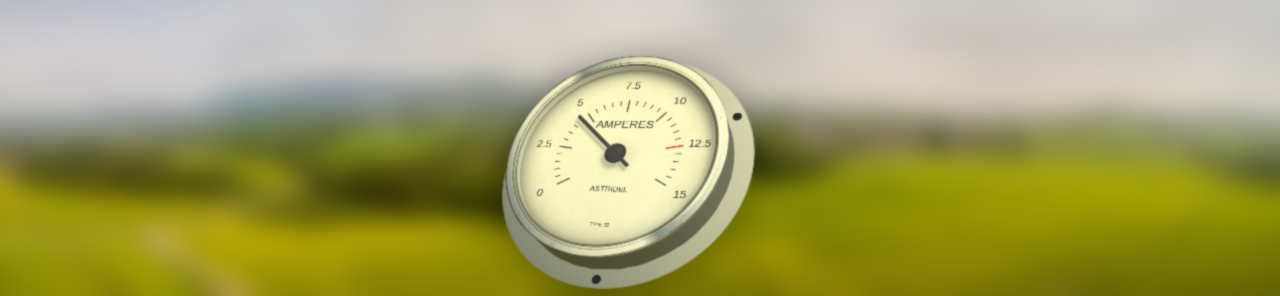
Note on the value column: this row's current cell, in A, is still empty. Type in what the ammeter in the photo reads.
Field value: 4.5 A
